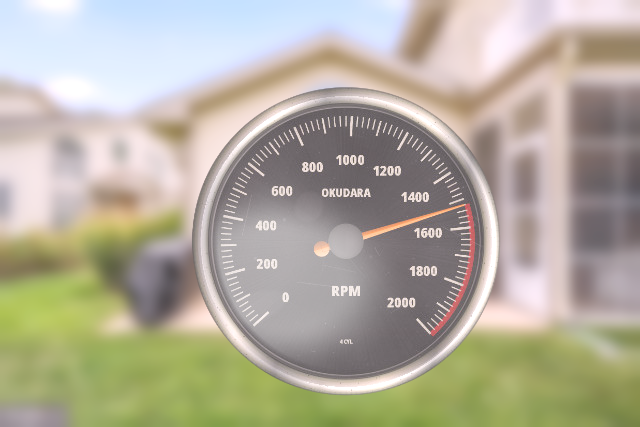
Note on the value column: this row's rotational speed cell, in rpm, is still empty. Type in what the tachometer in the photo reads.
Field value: 1520 rpm
